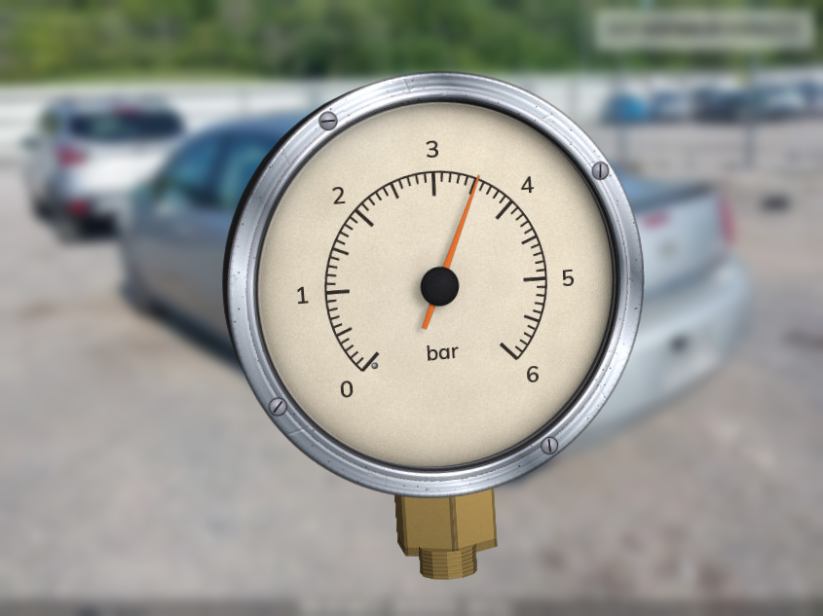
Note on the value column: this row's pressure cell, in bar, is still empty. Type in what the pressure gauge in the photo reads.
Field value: 3.5 bar
